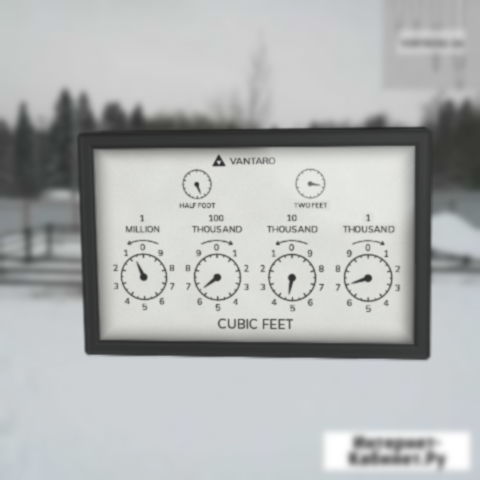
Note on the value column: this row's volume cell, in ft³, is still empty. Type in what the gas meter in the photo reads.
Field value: 64700 ft³
